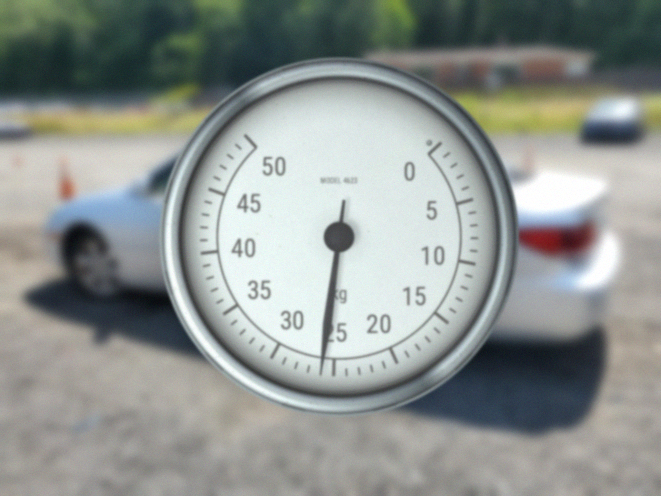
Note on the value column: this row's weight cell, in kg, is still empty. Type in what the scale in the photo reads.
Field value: 26 kg
